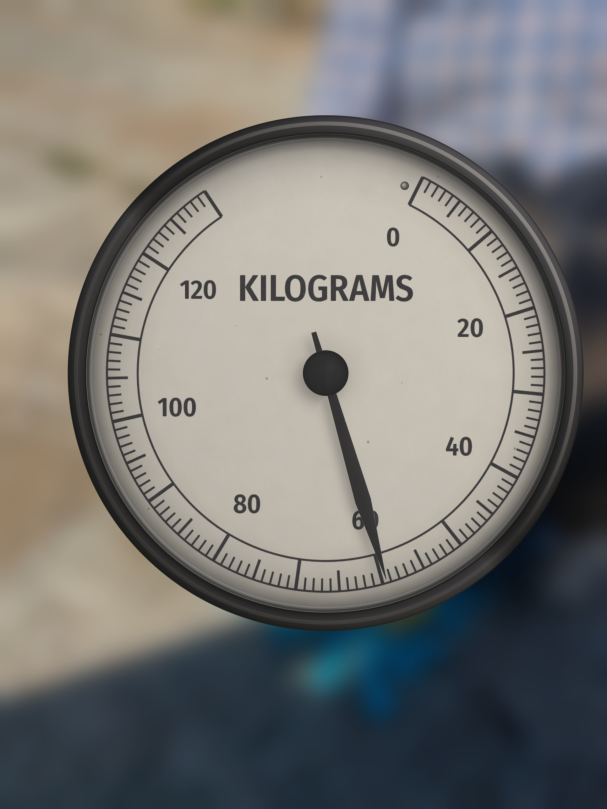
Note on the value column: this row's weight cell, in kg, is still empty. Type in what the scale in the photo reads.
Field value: 59.5 kg
